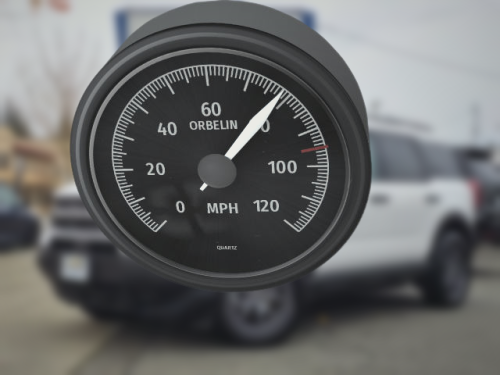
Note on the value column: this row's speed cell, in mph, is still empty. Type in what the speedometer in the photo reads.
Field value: 78 mph
